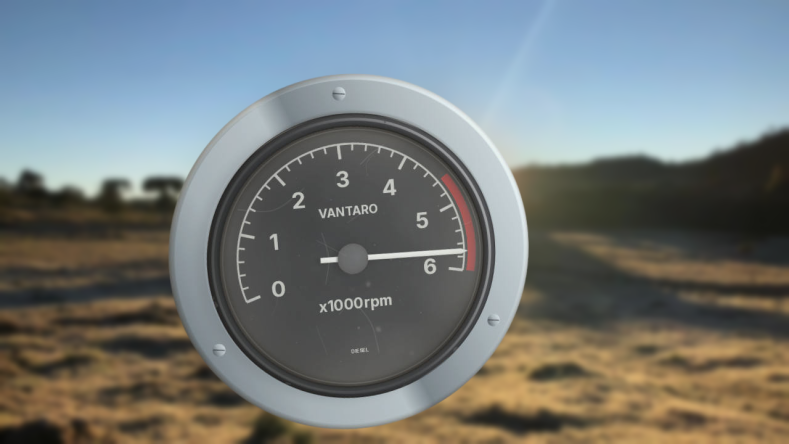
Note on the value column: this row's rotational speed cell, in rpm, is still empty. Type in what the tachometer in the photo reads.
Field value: 5700 rpm
